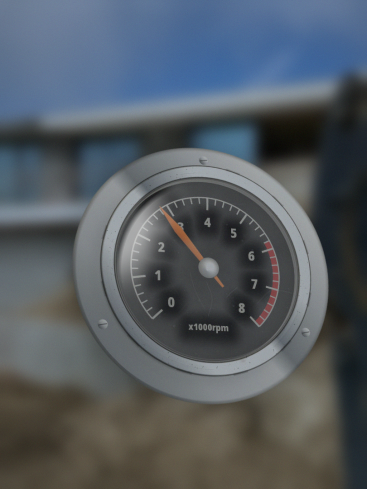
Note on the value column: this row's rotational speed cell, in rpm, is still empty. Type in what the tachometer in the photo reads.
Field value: 2800 rpm
